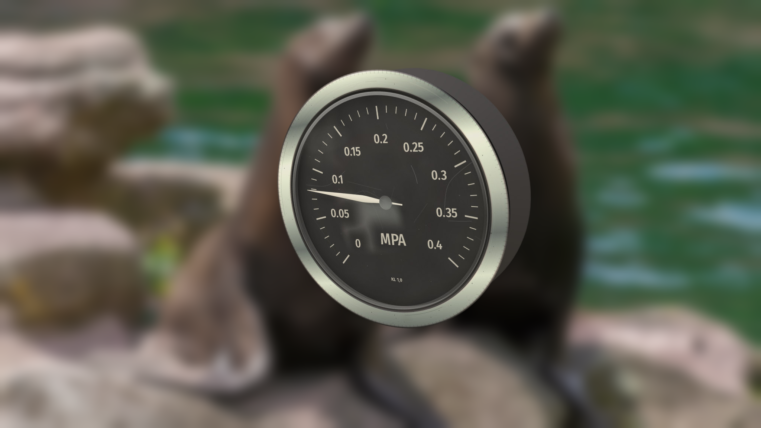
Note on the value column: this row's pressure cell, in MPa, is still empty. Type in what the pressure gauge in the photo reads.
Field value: 0.08 MPa
